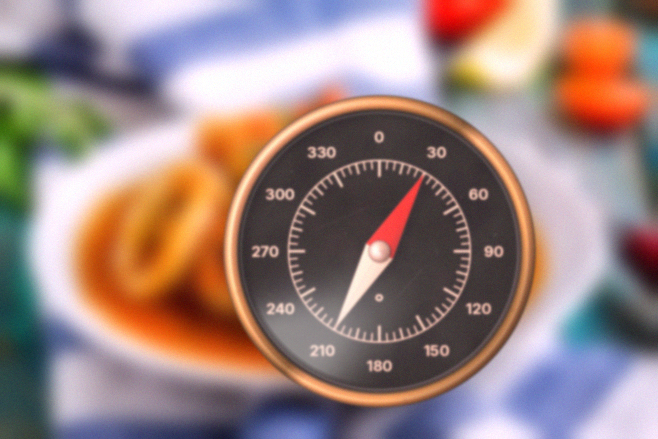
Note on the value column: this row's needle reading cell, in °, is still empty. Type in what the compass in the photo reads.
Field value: 30 °
